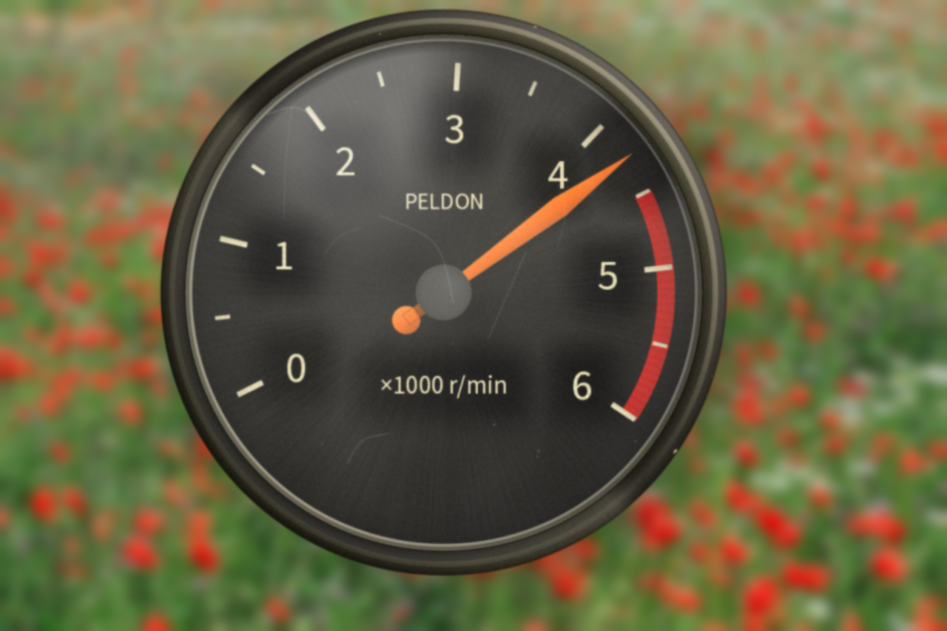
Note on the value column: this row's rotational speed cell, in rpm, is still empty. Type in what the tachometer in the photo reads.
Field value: 4250 rpm
